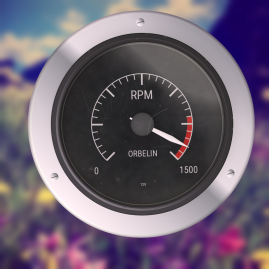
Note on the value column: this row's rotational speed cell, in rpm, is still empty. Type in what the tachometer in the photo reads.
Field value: 1400 rpm
